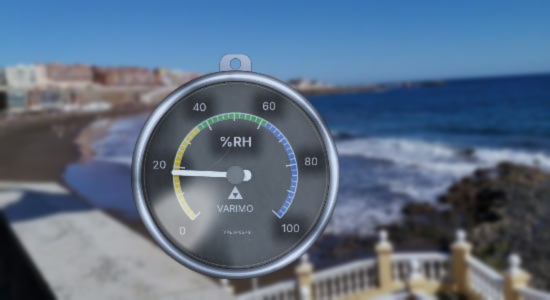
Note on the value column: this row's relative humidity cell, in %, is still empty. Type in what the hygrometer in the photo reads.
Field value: 18 %
